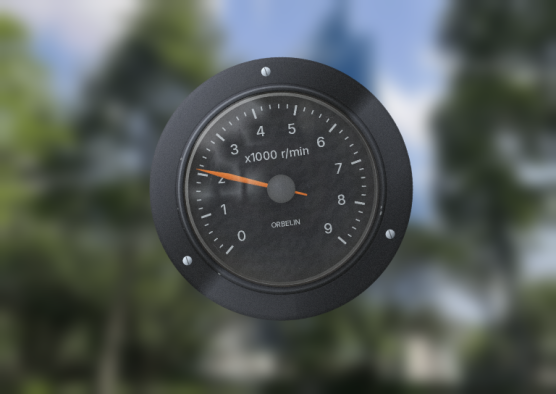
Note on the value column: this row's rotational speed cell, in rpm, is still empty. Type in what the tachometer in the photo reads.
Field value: 2100 rpm
